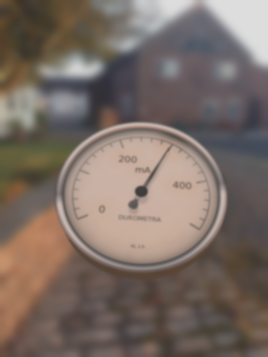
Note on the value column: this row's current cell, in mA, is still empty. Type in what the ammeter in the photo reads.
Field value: 300 mA
